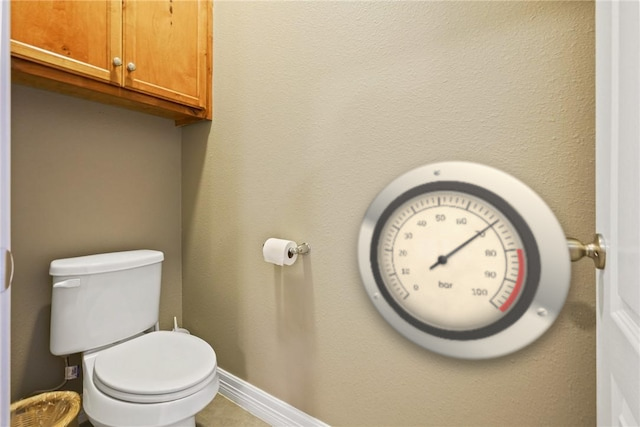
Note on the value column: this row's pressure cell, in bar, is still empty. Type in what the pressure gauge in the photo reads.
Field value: 70 bar
